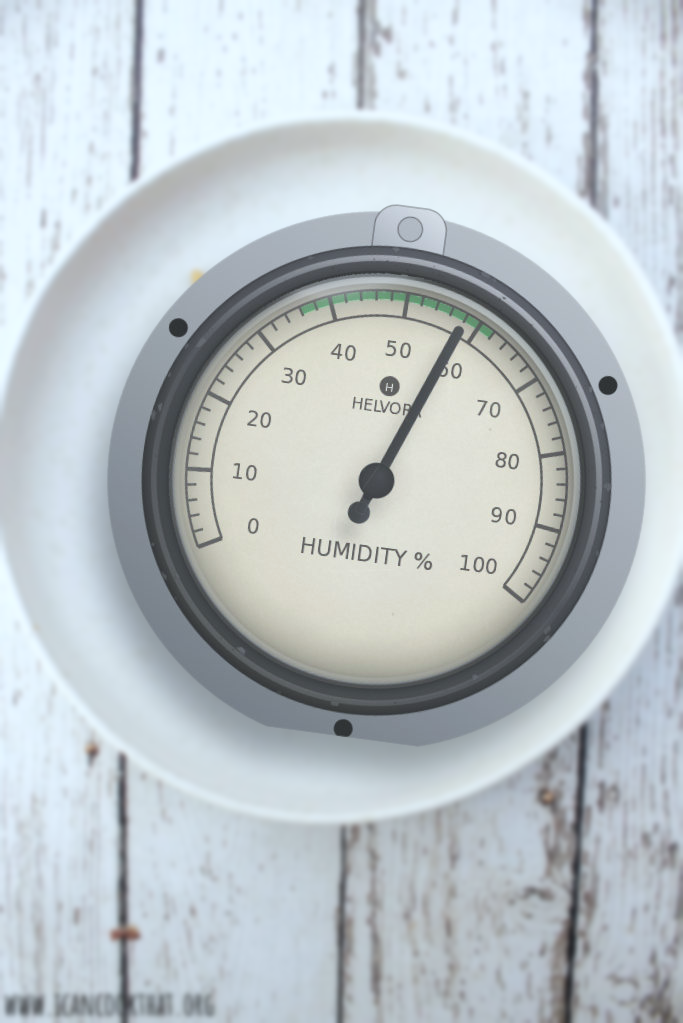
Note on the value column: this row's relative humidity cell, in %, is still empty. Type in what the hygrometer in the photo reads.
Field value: 58 %
